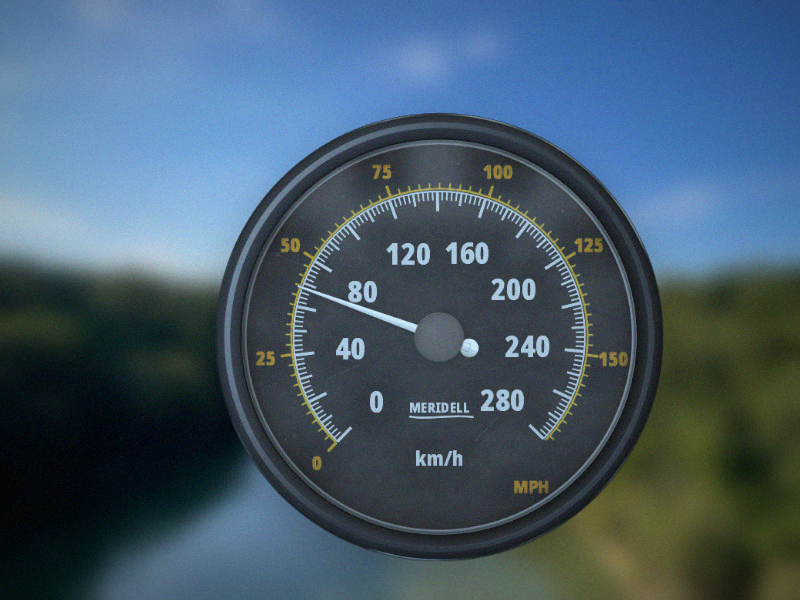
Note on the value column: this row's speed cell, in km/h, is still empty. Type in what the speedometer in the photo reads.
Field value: 68 km/h
